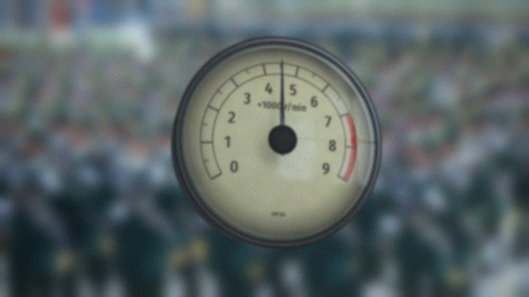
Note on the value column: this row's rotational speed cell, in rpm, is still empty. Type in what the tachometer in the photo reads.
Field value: 4500 rpm
